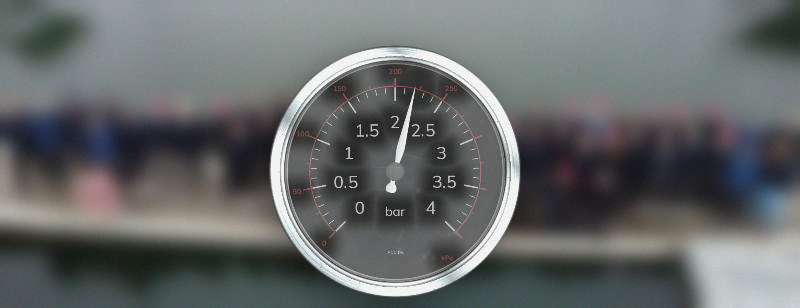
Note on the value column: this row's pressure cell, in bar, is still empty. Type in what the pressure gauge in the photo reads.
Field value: 2.2 bar
